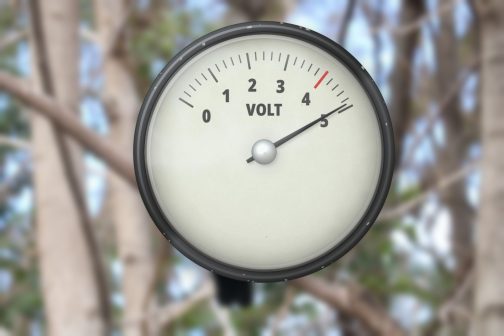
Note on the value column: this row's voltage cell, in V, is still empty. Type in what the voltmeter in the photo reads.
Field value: 4.9 V
